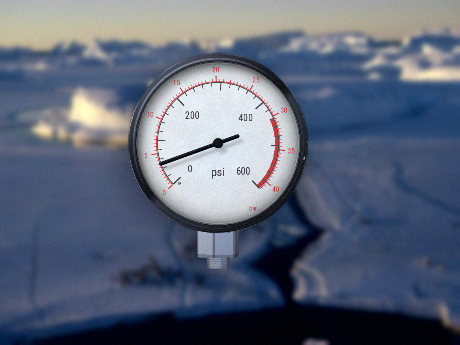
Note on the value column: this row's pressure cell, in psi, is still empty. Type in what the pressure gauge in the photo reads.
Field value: 50 psi
